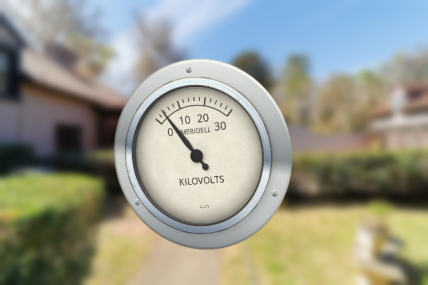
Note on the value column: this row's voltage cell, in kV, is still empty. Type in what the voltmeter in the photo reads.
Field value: 4 kV
